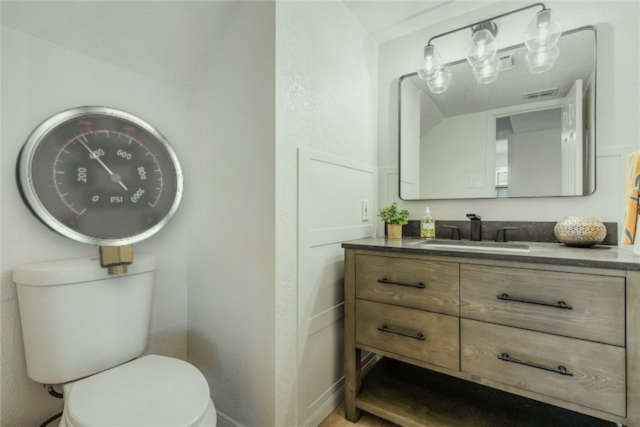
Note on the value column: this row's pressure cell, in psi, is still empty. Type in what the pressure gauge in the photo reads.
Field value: 375 psi
